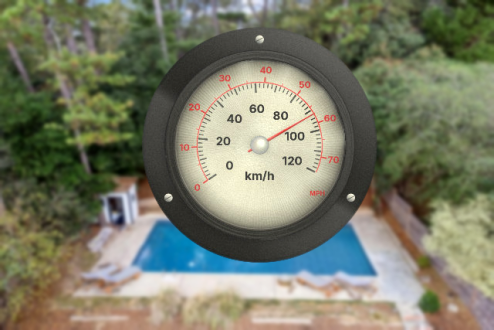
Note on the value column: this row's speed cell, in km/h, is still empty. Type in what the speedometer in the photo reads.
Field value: 92 km/h
